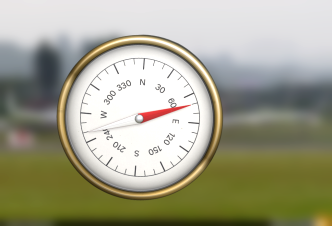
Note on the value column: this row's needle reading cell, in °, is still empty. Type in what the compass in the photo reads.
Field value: 70 °
